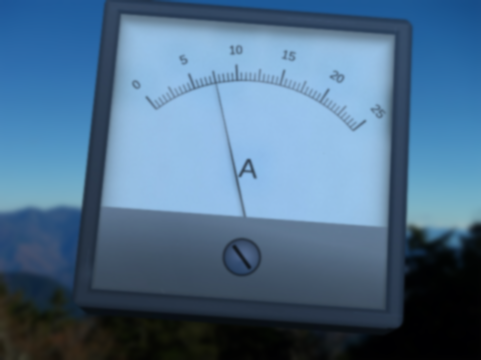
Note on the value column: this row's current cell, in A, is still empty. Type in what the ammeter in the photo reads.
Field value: 7.5 A
